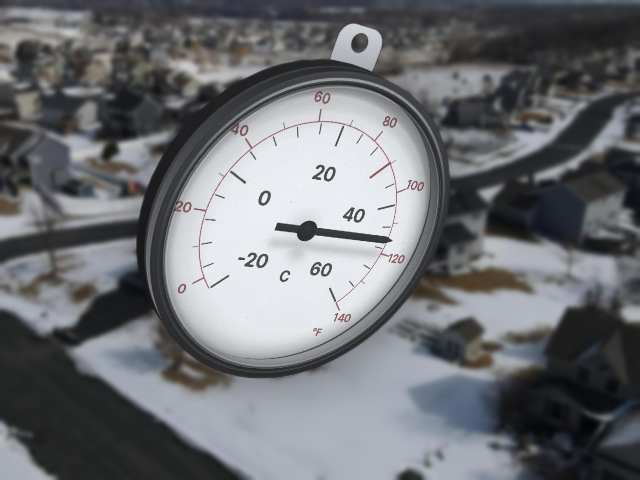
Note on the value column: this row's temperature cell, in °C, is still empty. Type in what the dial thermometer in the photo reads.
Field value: 46 °C
